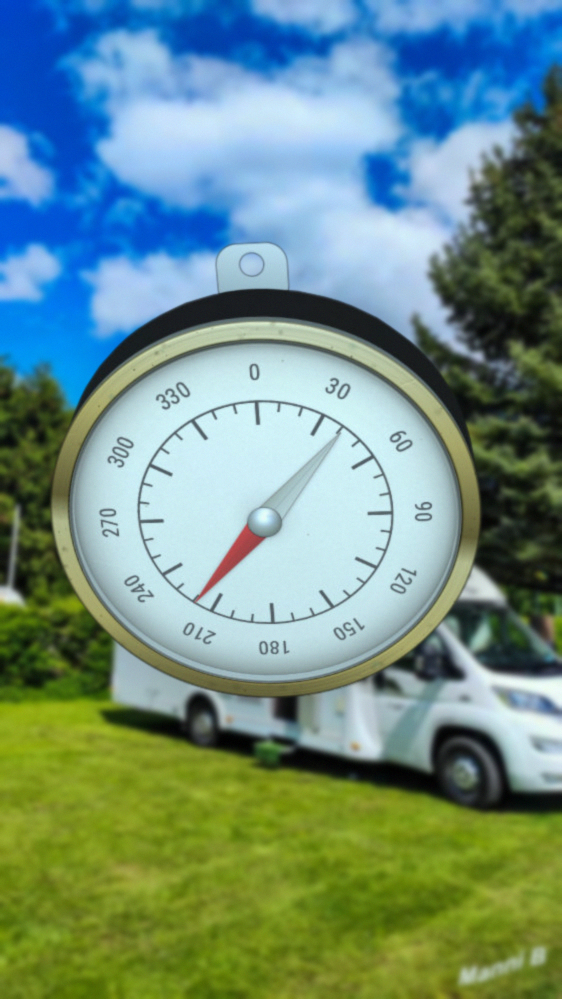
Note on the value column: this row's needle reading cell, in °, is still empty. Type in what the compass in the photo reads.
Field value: 220 °
